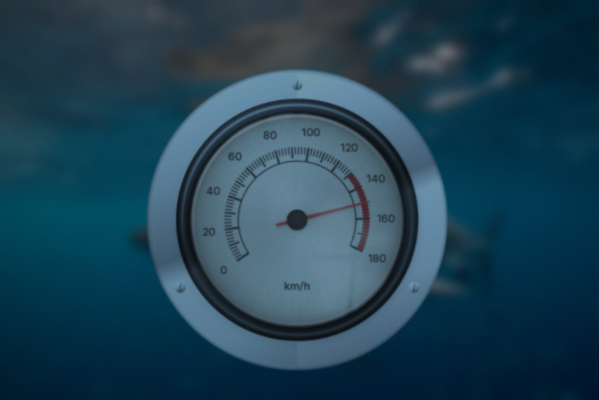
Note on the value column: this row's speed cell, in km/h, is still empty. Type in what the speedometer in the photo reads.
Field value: 150 km/h
